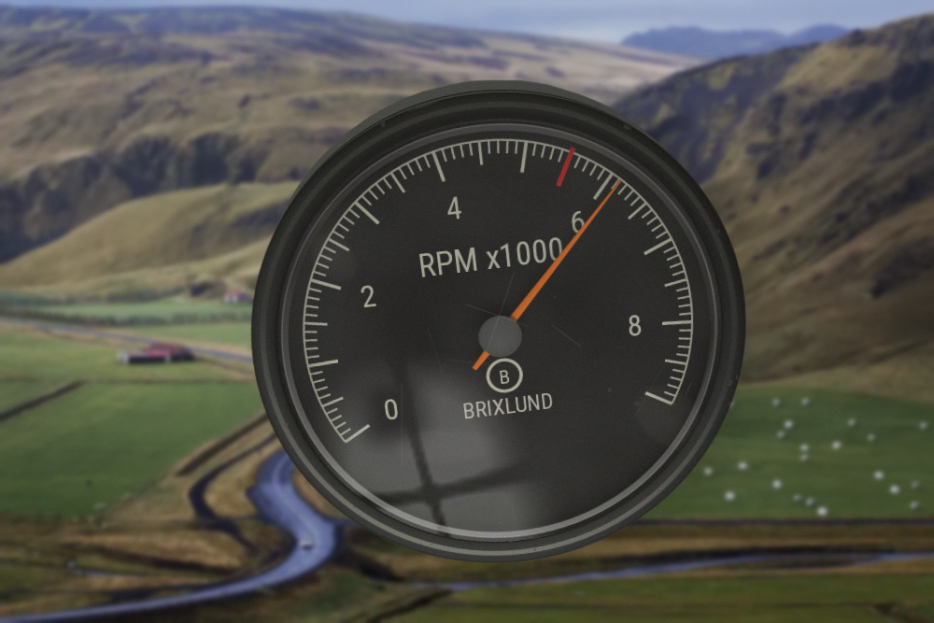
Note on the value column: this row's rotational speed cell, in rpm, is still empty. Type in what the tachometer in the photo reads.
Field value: 6100 rpm
